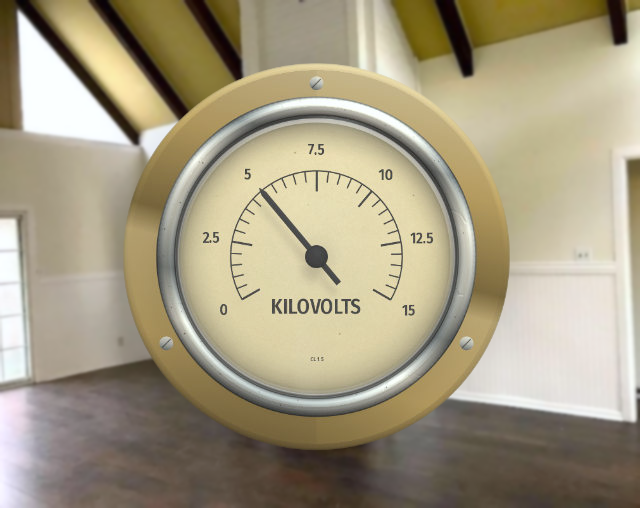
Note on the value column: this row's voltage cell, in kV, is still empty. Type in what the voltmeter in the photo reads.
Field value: 5 kV
